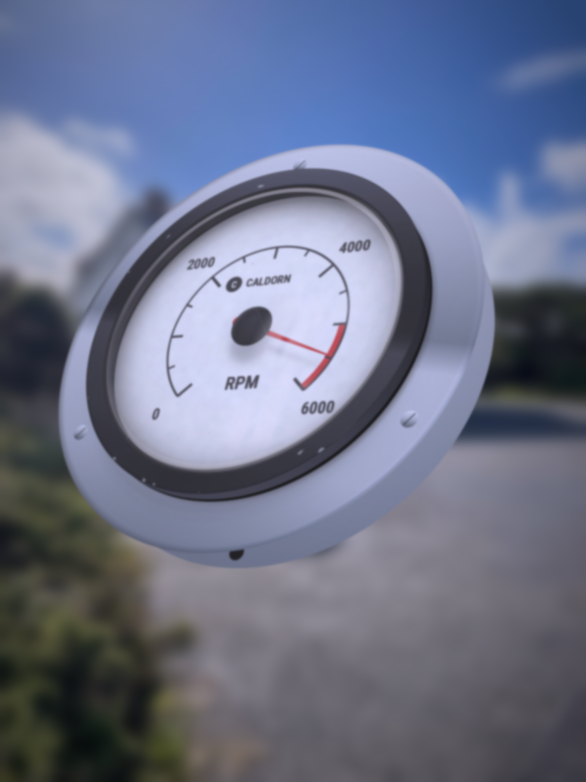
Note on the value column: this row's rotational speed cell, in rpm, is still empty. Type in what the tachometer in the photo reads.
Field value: 5500 rpm
